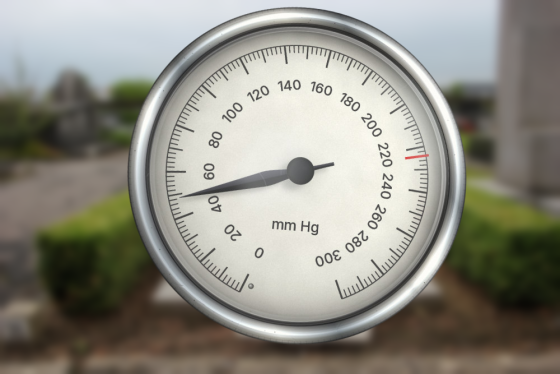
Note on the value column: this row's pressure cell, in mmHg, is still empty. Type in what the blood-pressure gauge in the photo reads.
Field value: 48 mmHg
